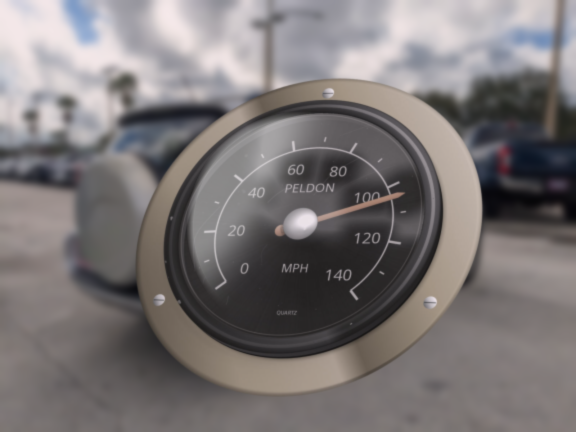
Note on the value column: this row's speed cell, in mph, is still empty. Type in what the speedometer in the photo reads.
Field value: 105 mph
